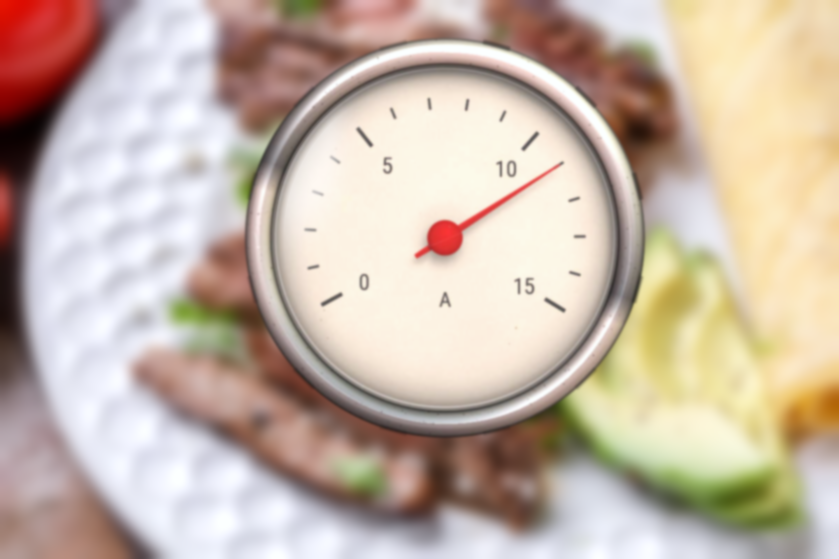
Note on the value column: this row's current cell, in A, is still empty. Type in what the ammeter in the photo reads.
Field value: 11 A
